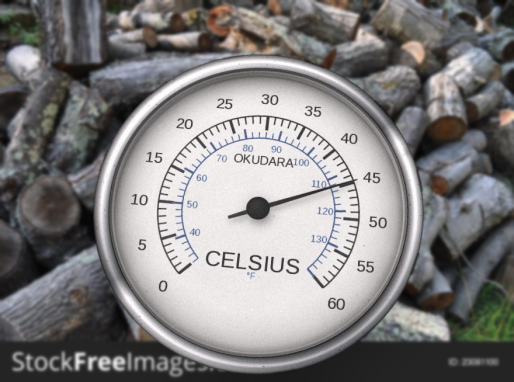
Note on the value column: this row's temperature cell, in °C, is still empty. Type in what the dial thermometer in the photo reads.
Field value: 45 °C
